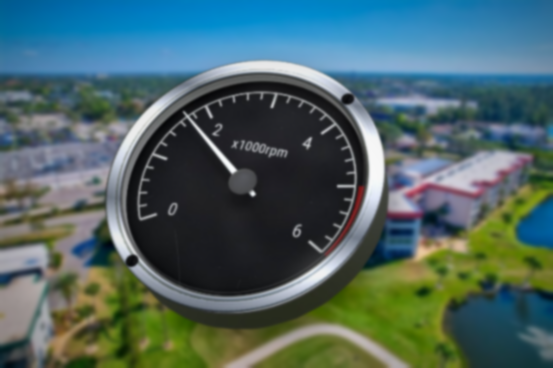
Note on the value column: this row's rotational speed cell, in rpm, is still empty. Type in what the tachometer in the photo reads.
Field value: 1700 rpm
